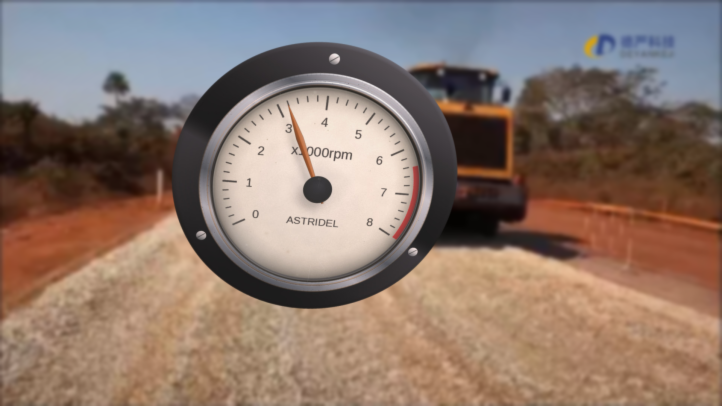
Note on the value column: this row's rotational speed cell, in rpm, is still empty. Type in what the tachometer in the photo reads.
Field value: 3200 rpm
